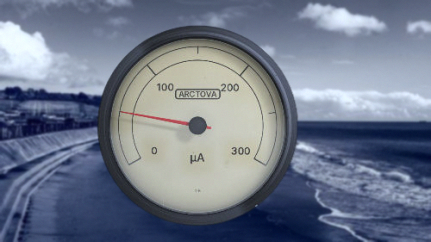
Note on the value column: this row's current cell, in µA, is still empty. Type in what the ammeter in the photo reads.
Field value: 50 µA
